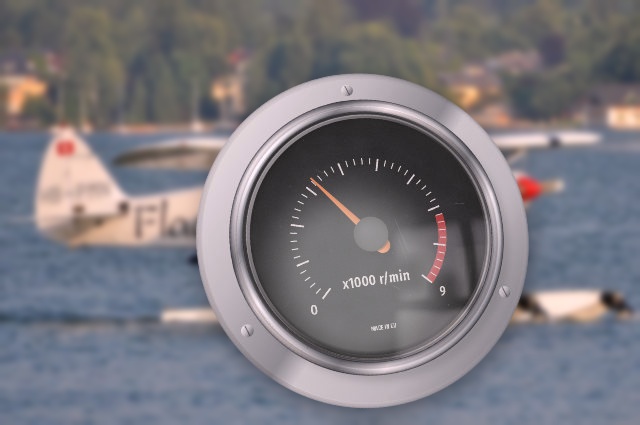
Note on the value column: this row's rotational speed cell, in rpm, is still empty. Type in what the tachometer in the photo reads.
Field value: 3200 rpm
